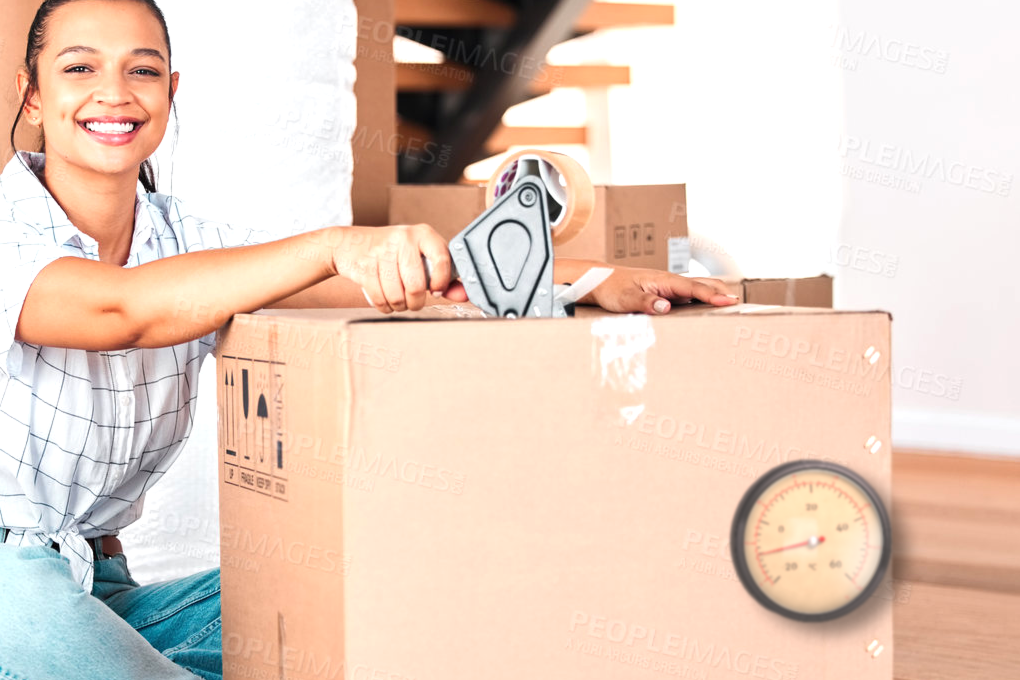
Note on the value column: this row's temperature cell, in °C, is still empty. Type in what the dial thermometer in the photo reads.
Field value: -10 °C
